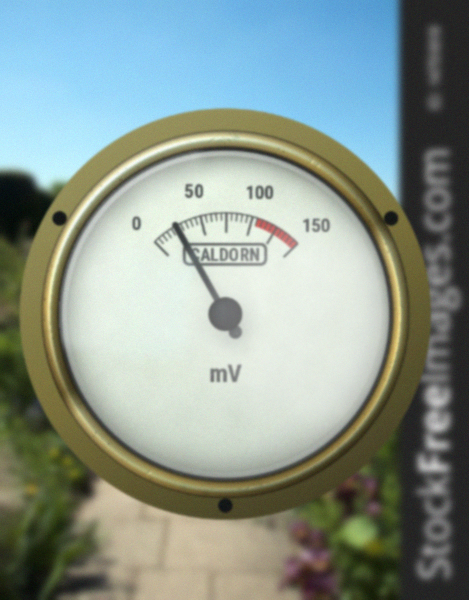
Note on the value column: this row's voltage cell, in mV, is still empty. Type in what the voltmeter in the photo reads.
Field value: 25 mV
